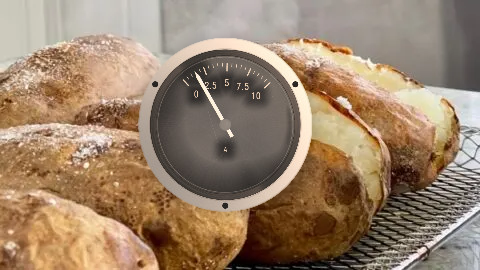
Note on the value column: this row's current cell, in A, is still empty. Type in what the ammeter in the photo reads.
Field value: 1.5 A
